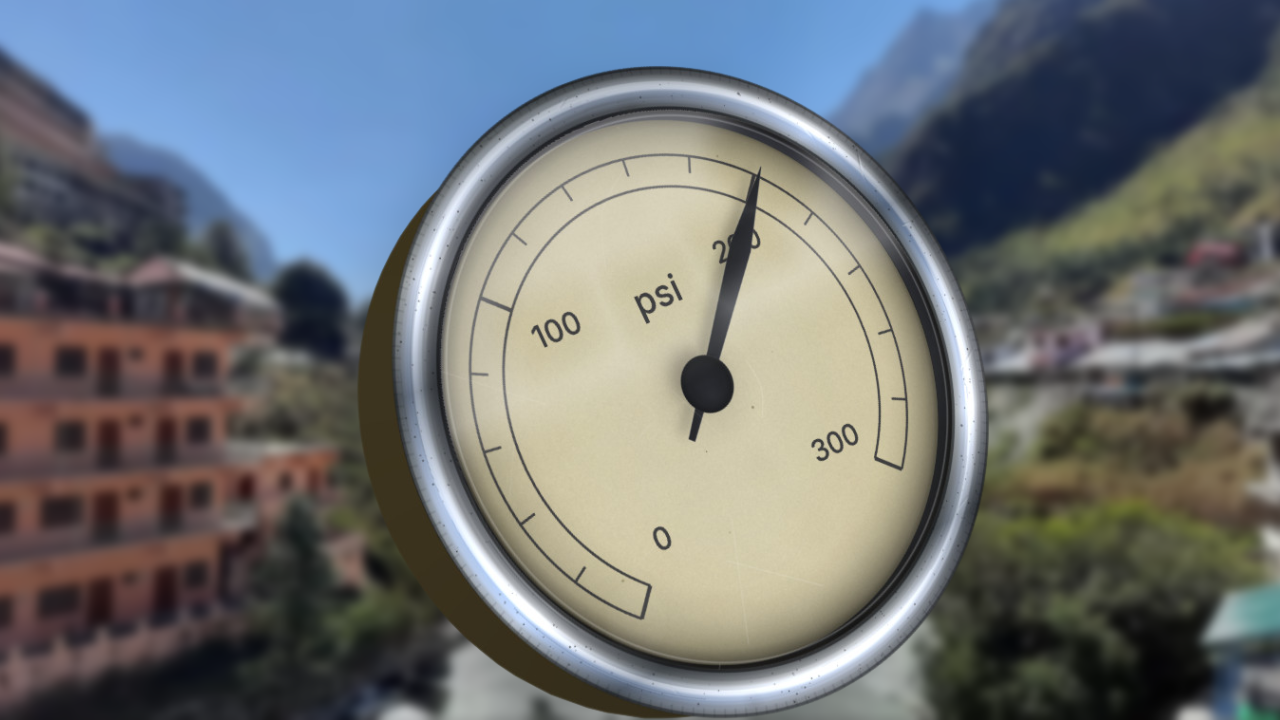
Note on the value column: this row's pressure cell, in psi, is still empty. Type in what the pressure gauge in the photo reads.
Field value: 200 psi
